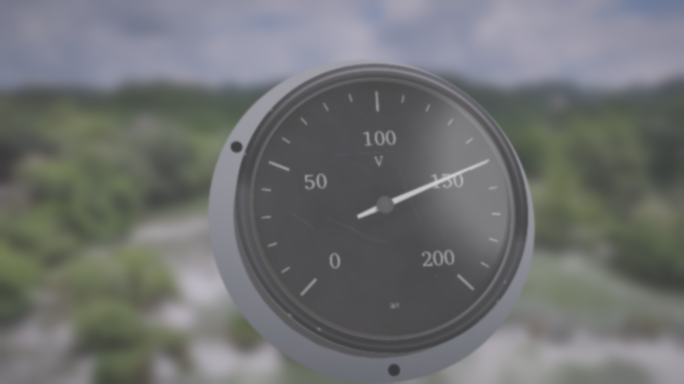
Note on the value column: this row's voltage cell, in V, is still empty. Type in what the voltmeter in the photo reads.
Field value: 150 V
